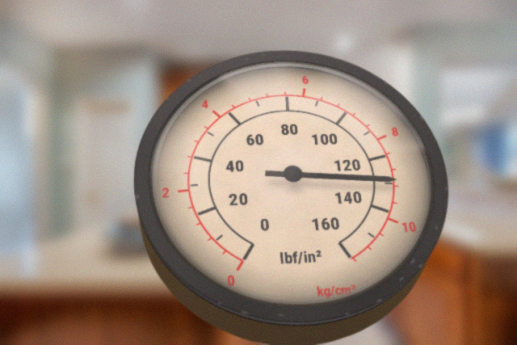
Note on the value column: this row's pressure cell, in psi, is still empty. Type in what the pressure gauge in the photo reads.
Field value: 130 psi
